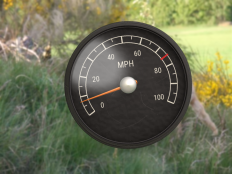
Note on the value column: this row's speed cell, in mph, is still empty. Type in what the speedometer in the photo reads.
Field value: 7.5 mph
